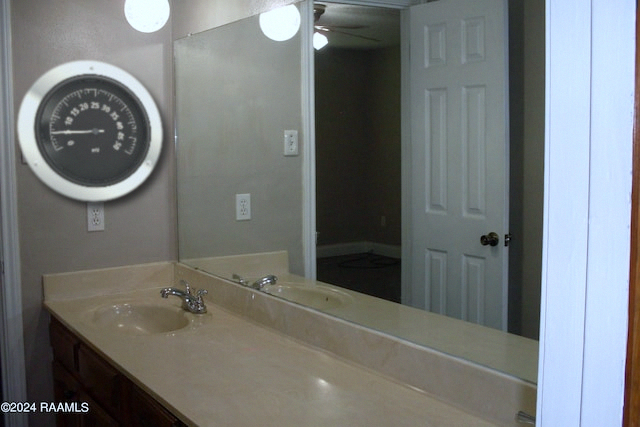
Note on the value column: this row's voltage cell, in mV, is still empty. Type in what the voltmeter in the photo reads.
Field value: 5 mV
